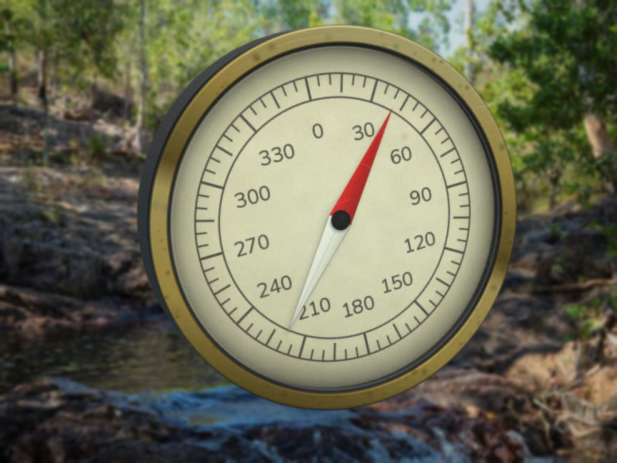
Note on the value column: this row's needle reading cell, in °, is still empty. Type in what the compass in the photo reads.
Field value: 40 °
